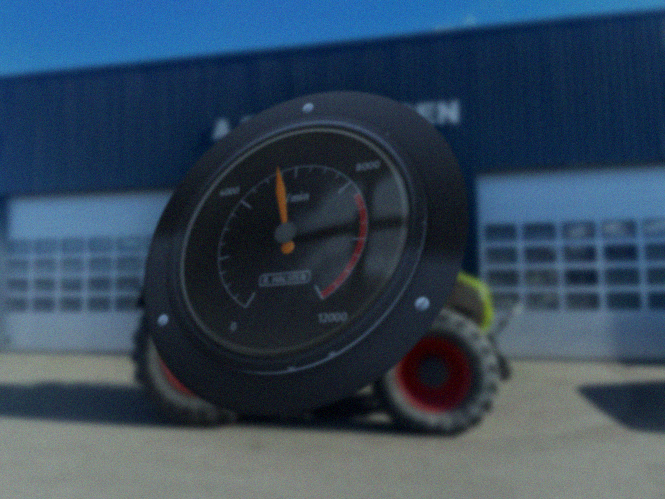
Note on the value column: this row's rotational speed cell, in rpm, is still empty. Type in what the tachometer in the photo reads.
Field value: 5500 rpm
